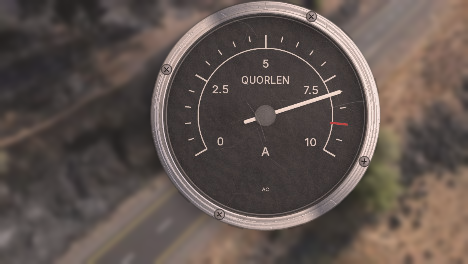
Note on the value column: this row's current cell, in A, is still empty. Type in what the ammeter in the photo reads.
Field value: 8 A
